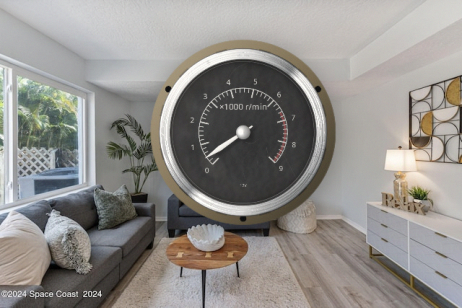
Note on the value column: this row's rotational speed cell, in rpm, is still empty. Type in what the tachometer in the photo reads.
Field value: 400 rpm
